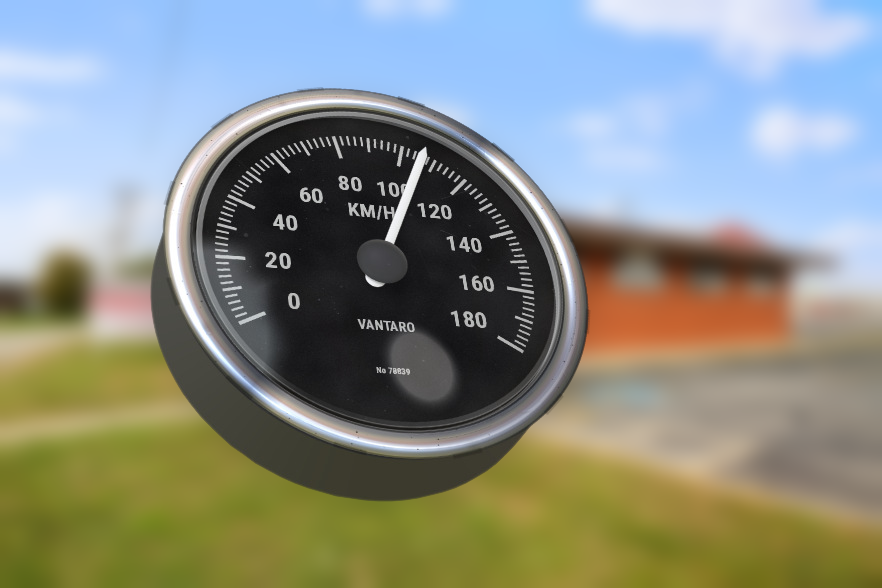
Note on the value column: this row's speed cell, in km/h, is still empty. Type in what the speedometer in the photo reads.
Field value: 106 km/h
